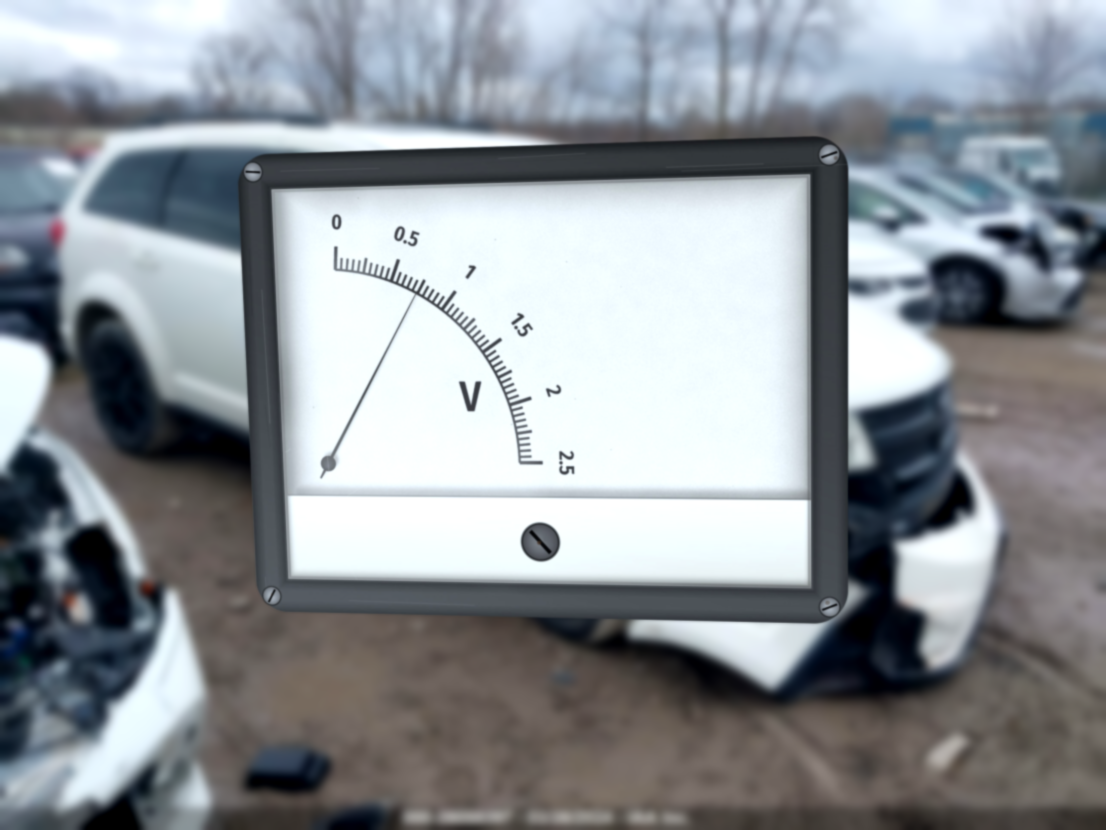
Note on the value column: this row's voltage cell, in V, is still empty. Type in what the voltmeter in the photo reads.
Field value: 0.75 V
